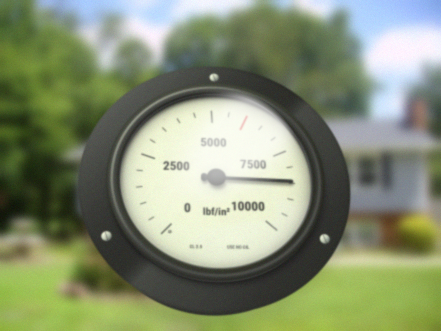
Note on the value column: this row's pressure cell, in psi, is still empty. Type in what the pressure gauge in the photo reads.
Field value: 8500 psi
